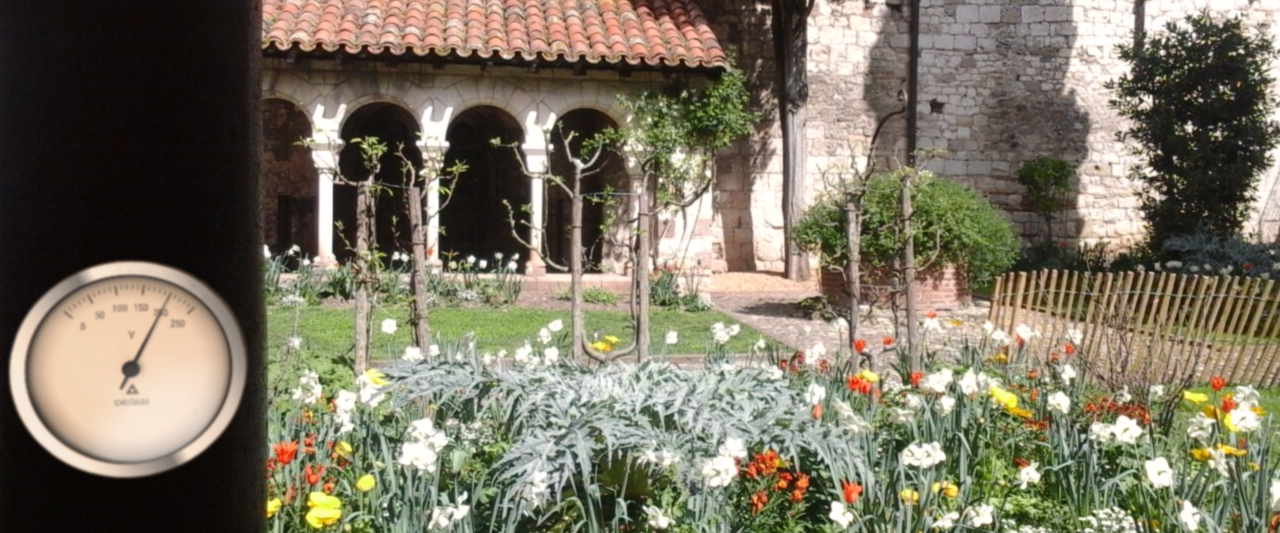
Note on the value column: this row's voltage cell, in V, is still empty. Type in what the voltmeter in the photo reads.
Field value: 200 V
